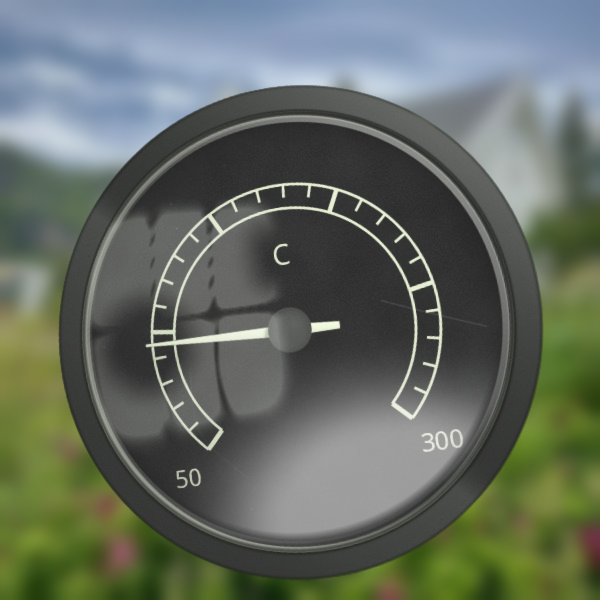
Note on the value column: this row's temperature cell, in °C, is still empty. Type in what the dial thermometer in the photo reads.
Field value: 95 °C
